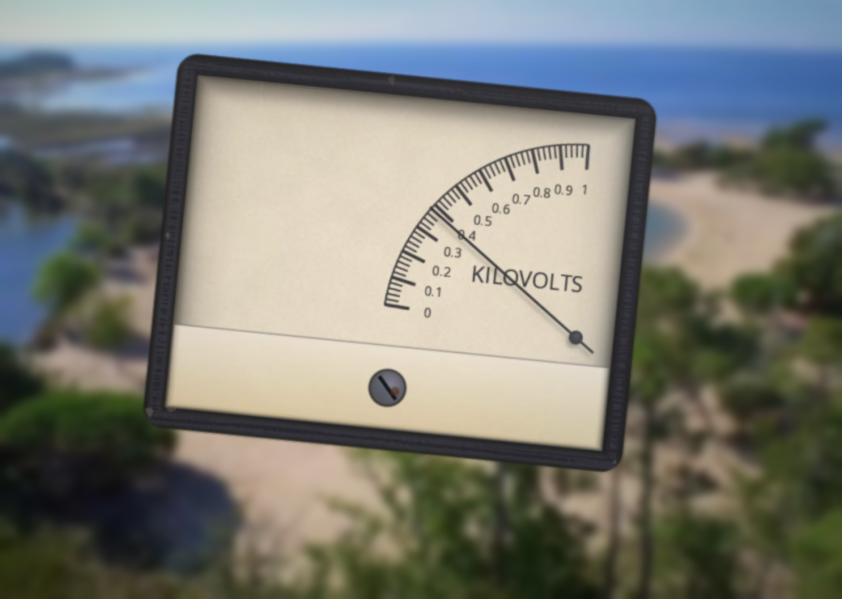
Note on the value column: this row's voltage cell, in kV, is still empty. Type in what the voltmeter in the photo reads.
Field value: 0.38 kV
